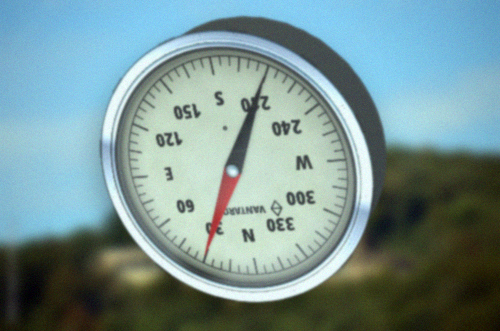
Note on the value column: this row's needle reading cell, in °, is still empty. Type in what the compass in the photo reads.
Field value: 30 °
